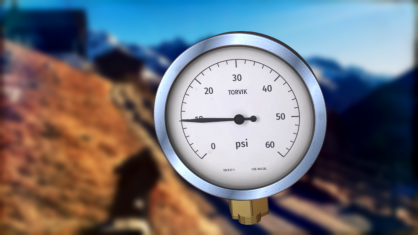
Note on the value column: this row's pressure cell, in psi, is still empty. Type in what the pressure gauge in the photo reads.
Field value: 10 psi
